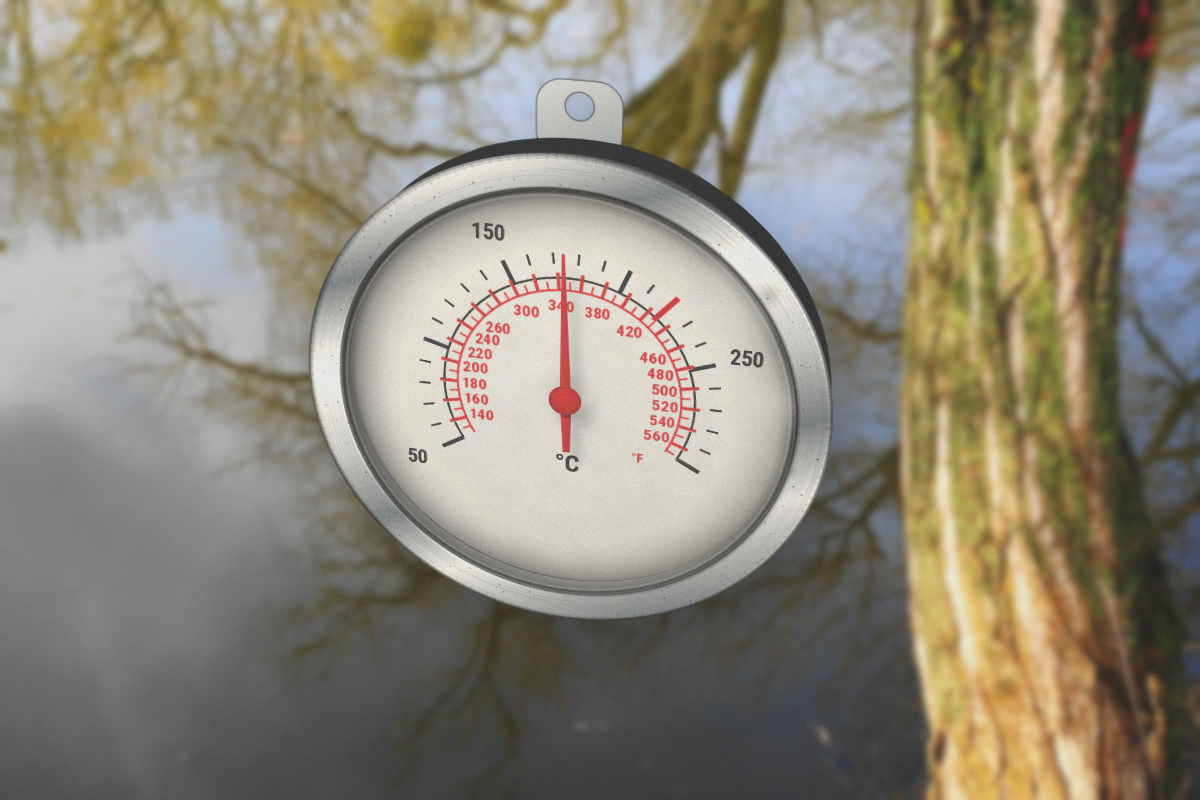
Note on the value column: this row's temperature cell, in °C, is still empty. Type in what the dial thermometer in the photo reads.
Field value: 175 °C
